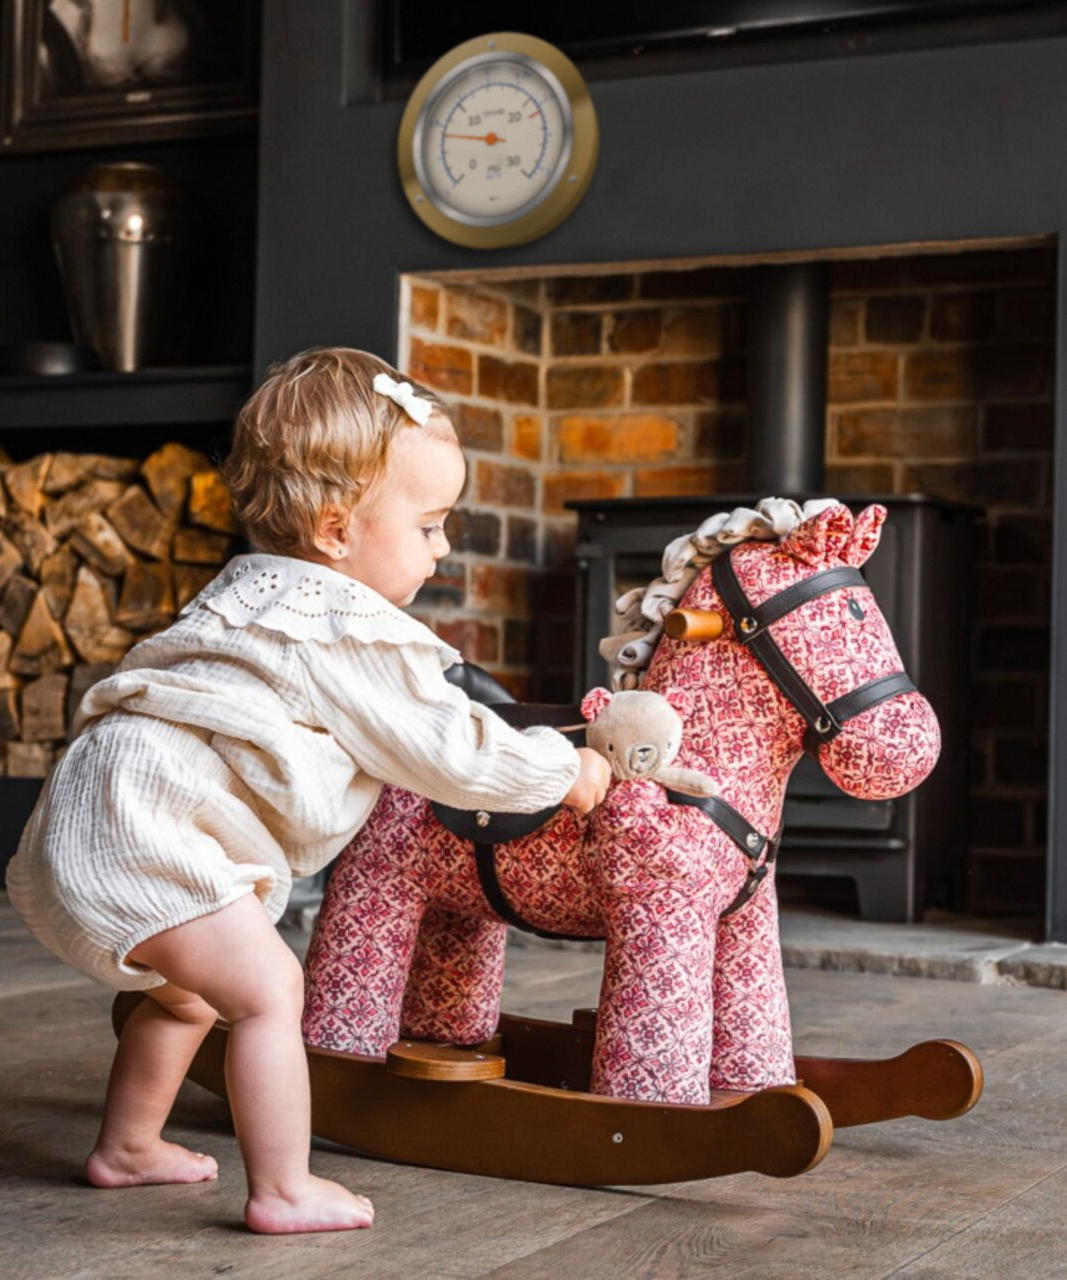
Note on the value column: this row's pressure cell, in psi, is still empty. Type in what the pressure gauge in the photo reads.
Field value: 6 psi
